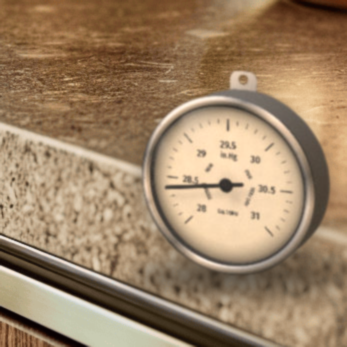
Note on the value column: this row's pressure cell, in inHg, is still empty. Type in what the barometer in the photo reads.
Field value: 28.4 inHg
